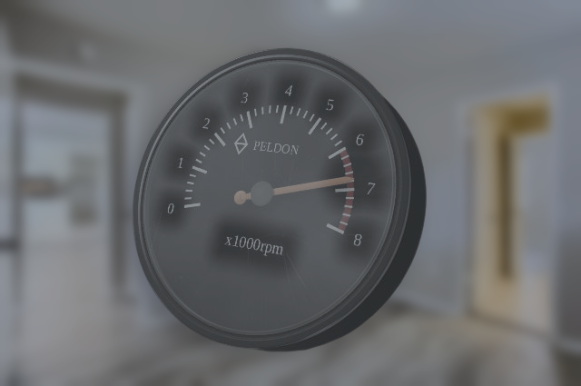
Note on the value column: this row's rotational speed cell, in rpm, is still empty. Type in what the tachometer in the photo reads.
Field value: 6800 rpm
